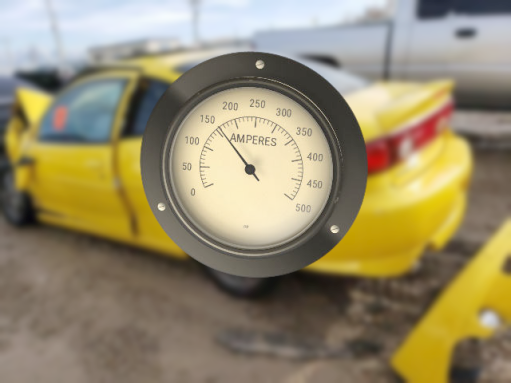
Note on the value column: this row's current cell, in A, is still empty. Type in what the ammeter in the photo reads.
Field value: 160 A
